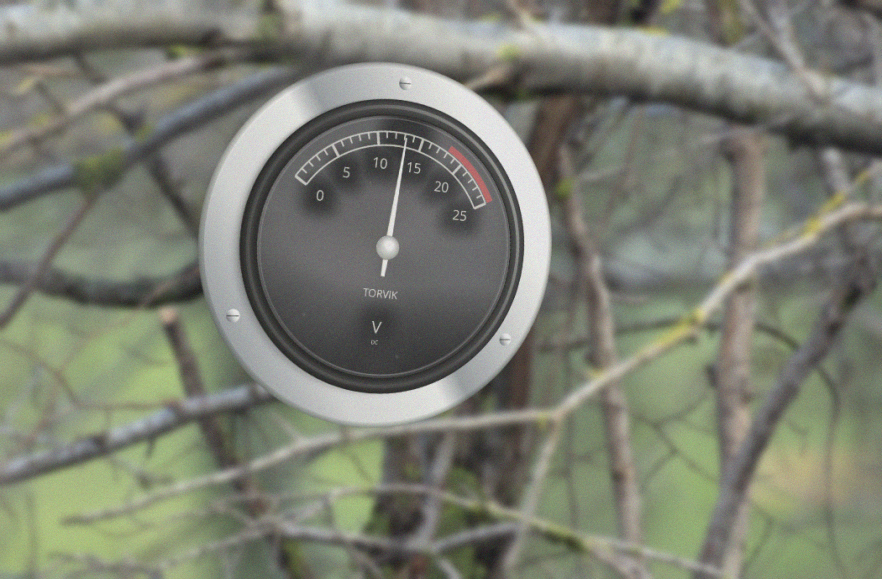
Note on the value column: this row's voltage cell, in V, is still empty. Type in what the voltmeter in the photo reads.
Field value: 13 V
